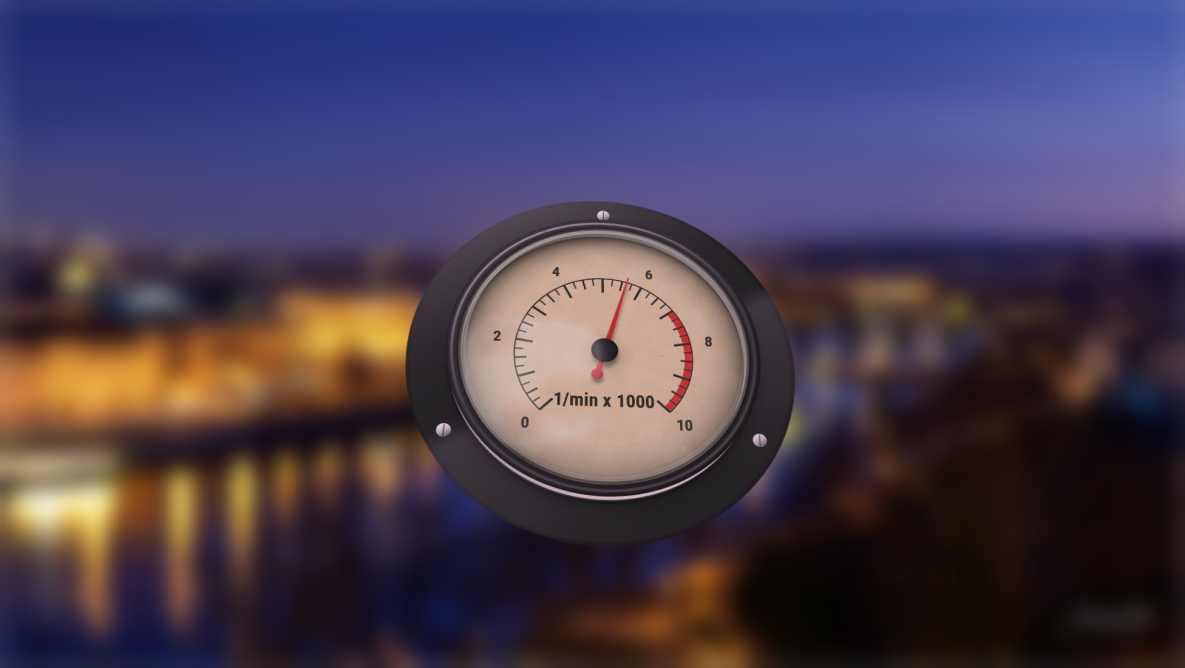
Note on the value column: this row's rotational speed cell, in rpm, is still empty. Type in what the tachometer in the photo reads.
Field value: 5625 rpm
